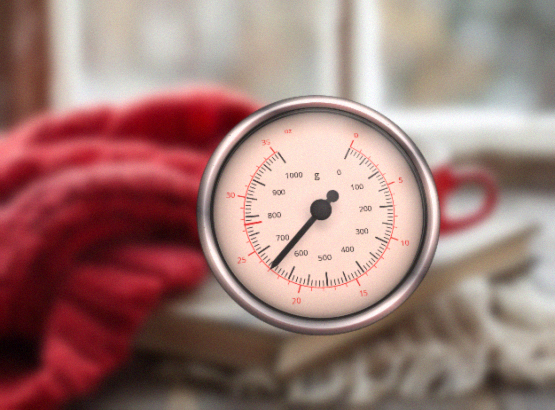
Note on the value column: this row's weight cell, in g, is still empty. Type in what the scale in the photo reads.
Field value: 650 g
